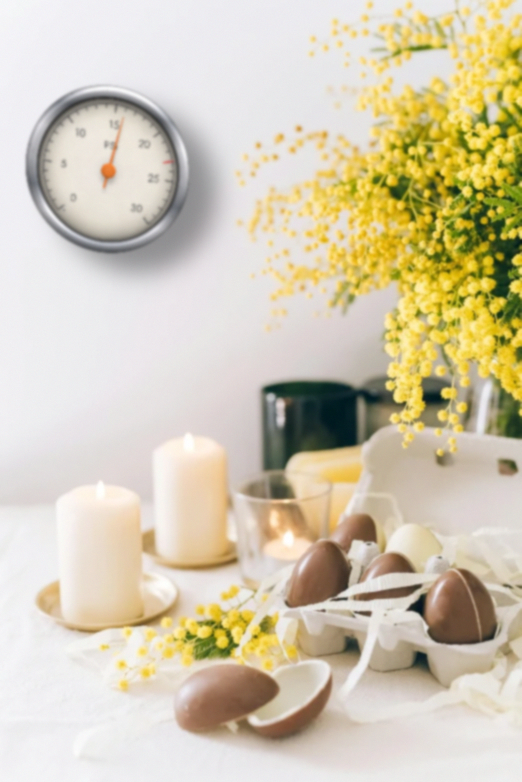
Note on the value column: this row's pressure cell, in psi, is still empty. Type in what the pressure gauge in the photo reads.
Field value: 16 psi
